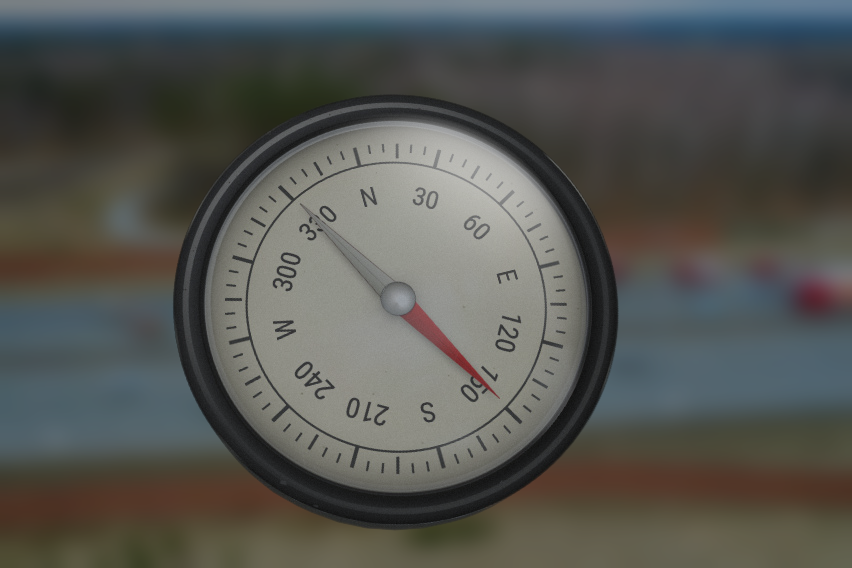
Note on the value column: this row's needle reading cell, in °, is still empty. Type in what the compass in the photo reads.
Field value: 150 °
